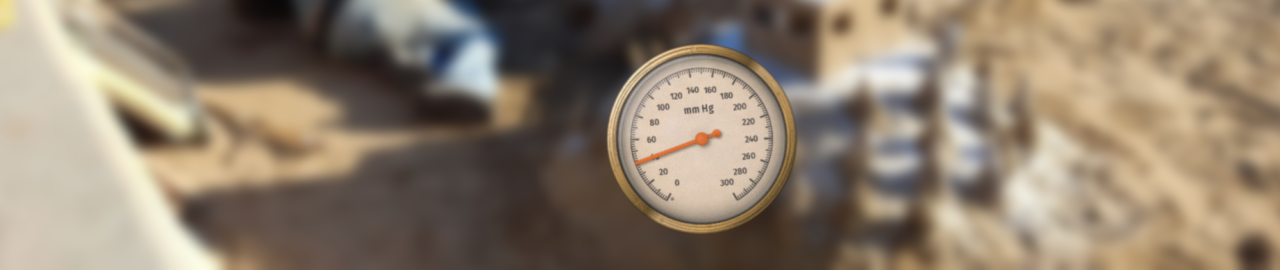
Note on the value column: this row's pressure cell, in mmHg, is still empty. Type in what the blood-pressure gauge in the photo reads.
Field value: 40 mmHg
